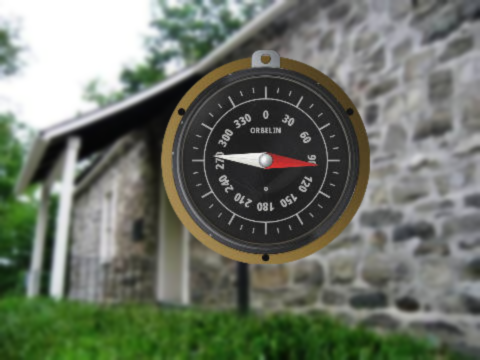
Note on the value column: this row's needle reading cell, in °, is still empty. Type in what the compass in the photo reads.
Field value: 95 °
